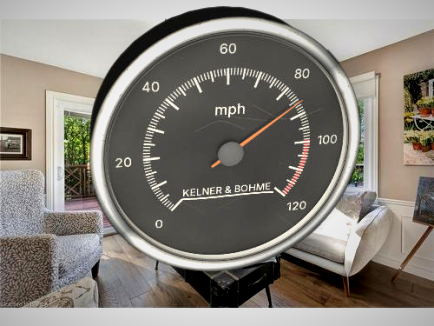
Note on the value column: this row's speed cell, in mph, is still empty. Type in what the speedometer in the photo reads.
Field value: 85 mph
